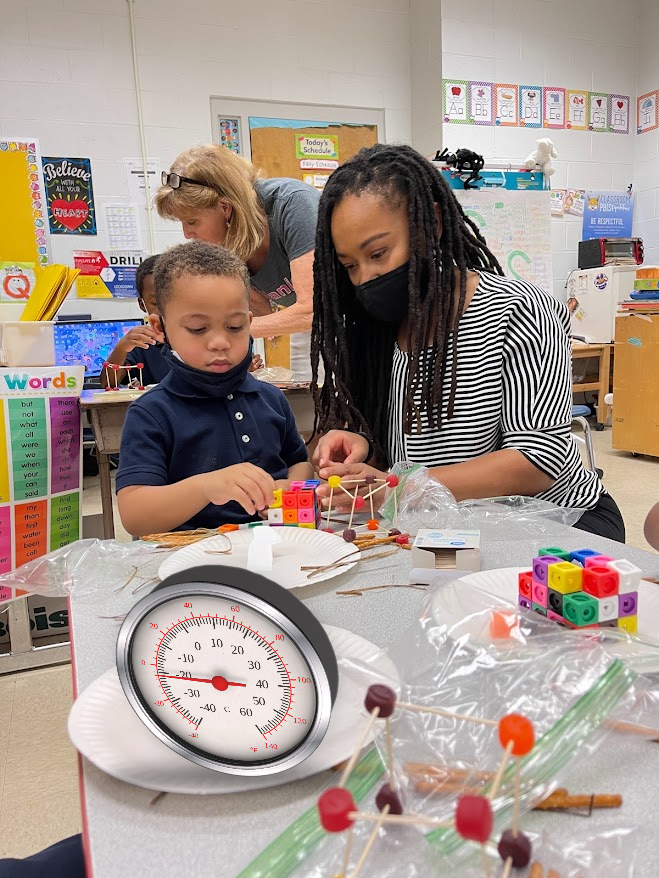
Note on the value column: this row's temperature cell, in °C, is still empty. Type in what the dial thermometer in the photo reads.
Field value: -20 °C
